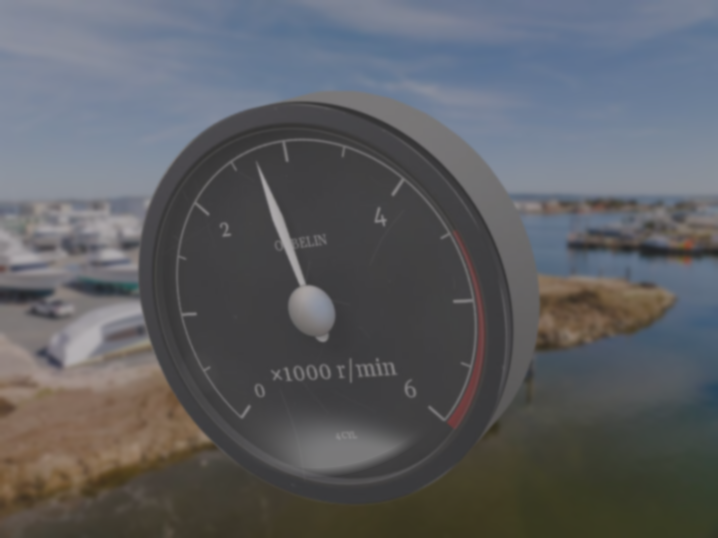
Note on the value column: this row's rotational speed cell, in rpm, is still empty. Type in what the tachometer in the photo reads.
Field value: 2750 rpm
